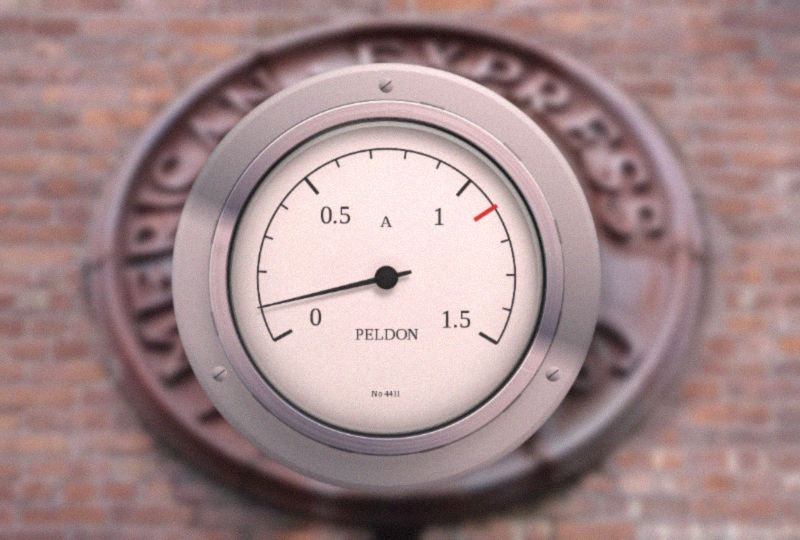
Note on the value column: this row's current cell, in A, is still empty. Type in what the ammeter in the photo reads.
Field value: 0.1 A
